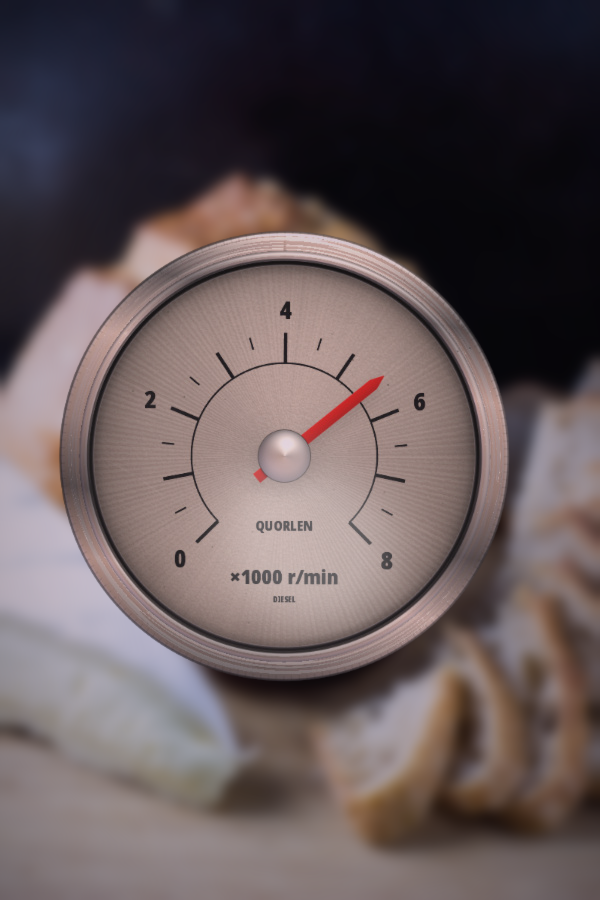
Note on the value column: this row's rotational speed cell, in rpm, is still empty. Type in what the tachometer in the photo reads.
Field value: 5500 rpm
